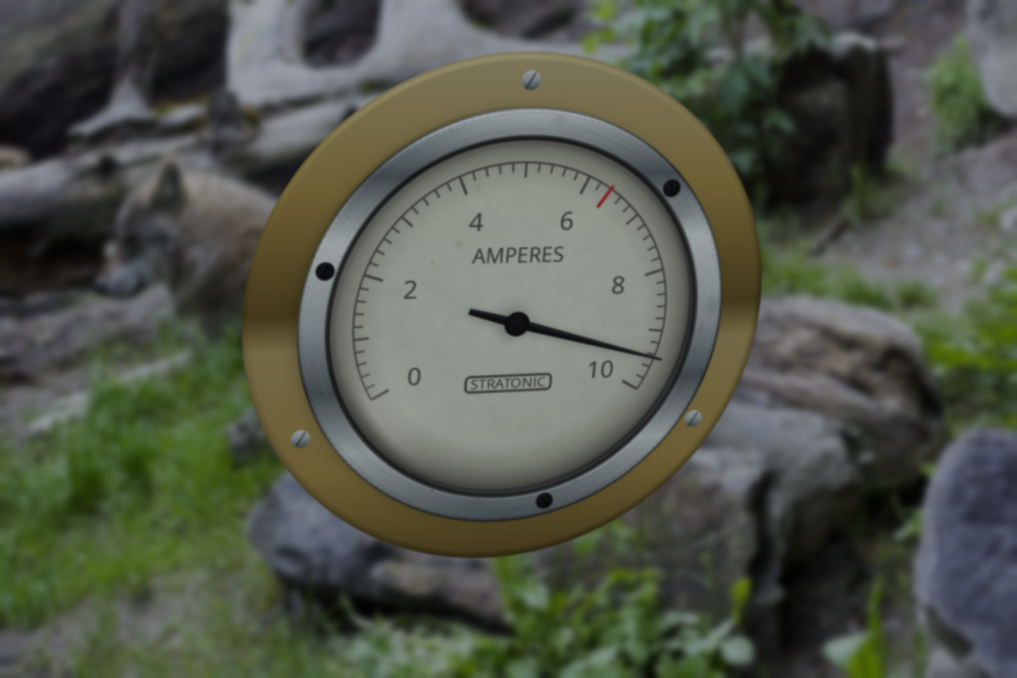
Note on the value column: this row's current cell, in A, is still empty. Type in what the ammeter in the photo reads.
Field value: 9.4 A
